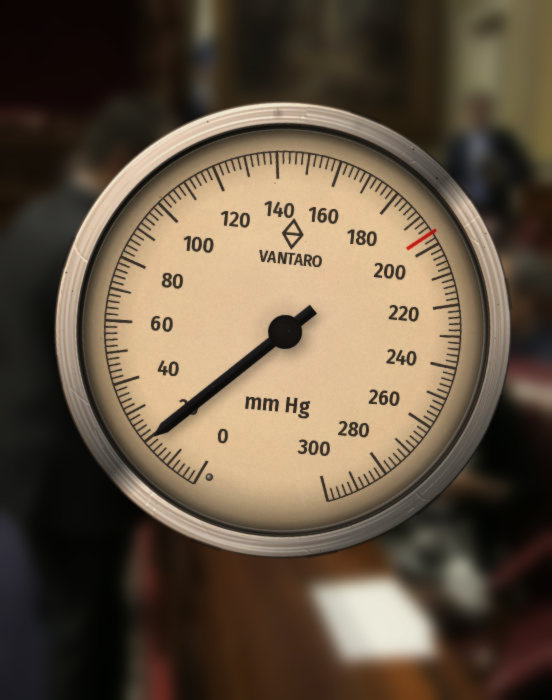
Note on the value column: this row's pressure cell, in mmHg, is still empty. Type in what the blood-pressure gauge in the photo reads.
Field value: 20 mmHg
